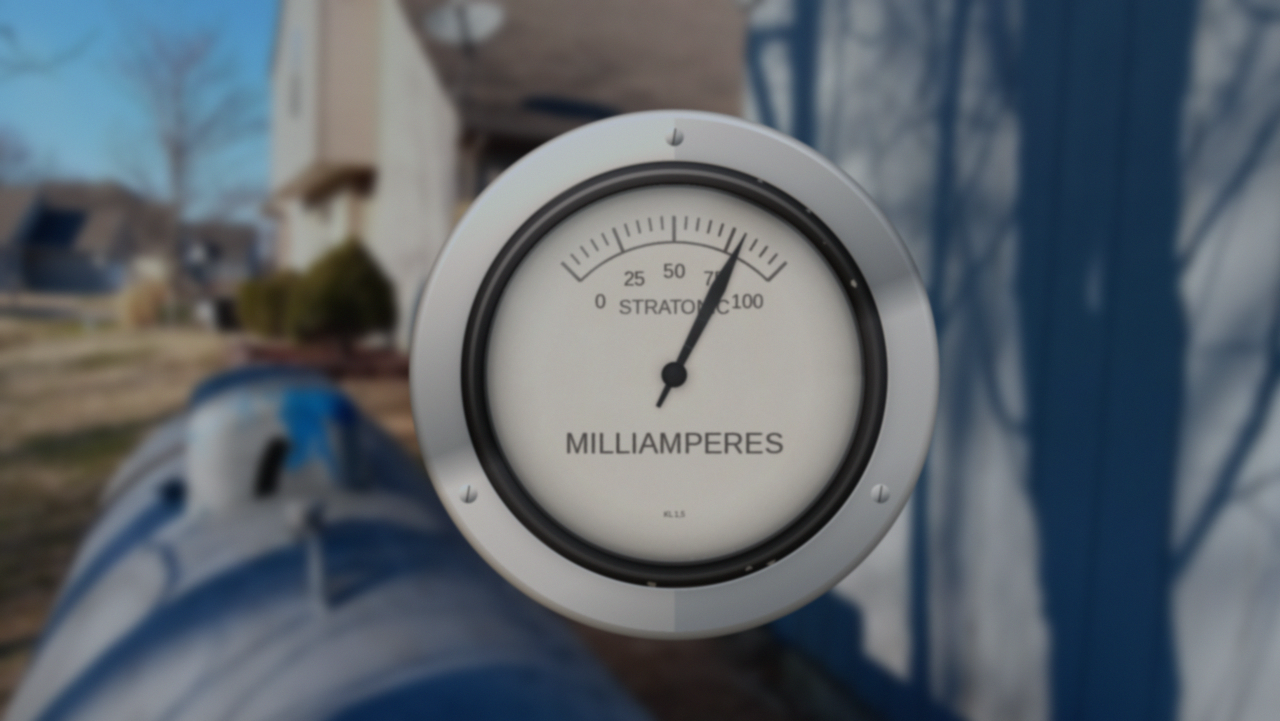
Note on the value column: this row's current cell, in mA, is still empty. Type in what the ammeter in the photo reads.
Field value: 80 mA
